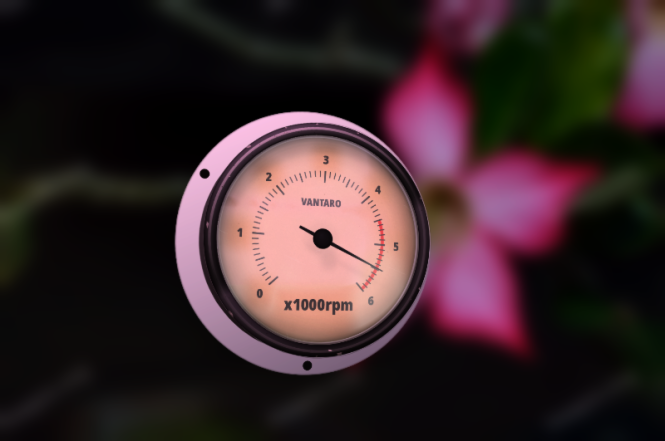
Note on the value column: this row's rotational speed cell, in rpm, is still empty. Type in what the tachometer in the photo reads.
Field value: 5500 rpm
